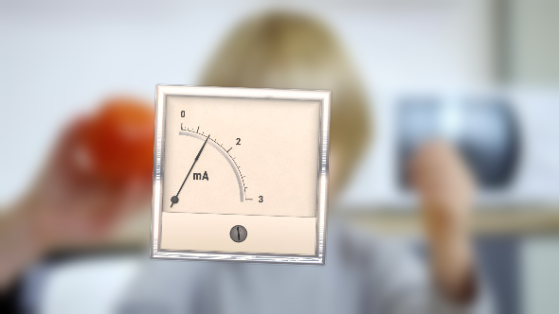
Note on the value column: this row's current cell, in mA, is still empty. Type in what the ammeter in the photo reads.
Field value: 1.4 mA
